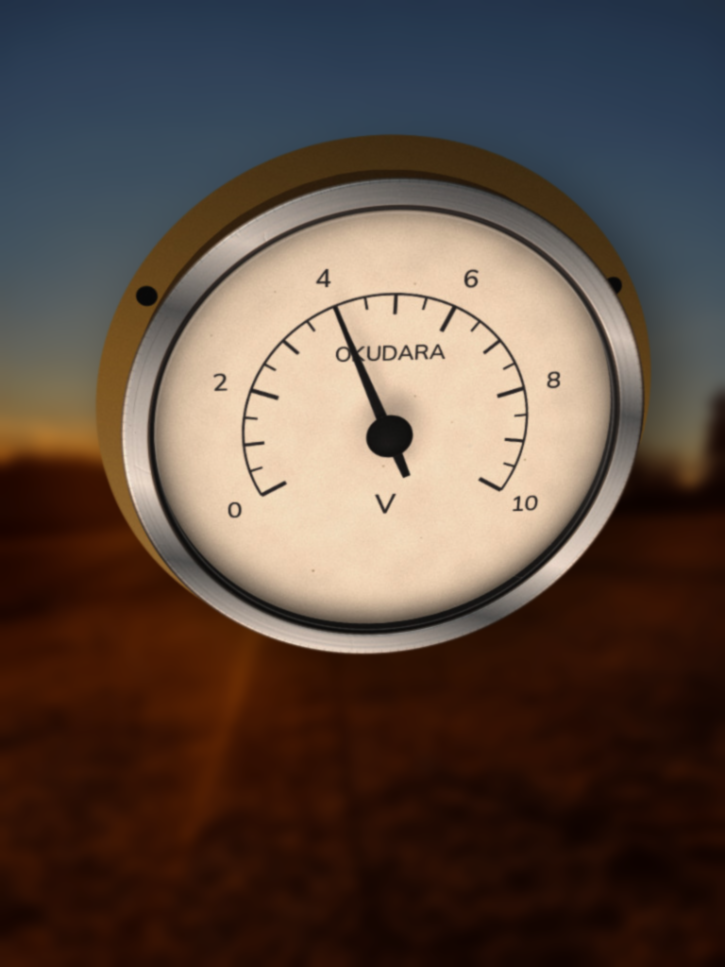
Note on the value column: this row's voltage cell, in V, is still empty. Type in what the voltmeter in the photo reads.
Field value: 4 V
